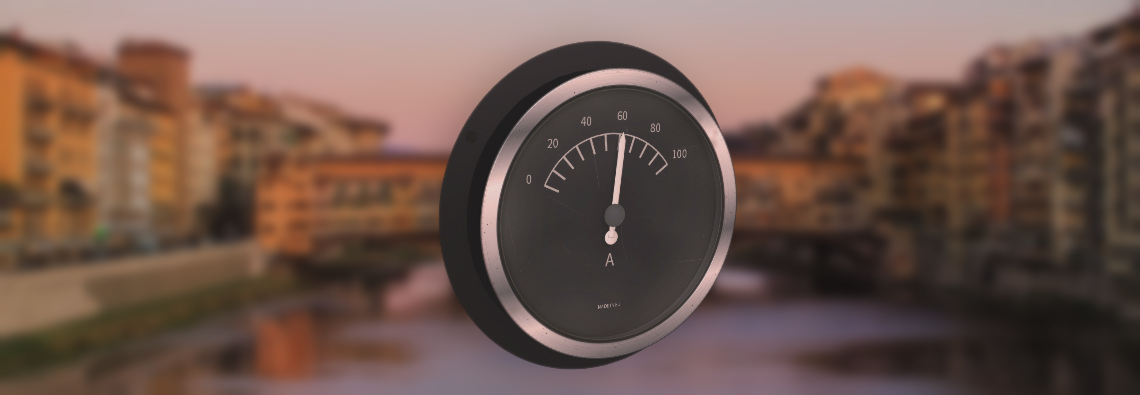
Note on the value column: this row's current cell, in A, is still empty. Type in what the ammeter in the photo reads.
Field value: 60 A
